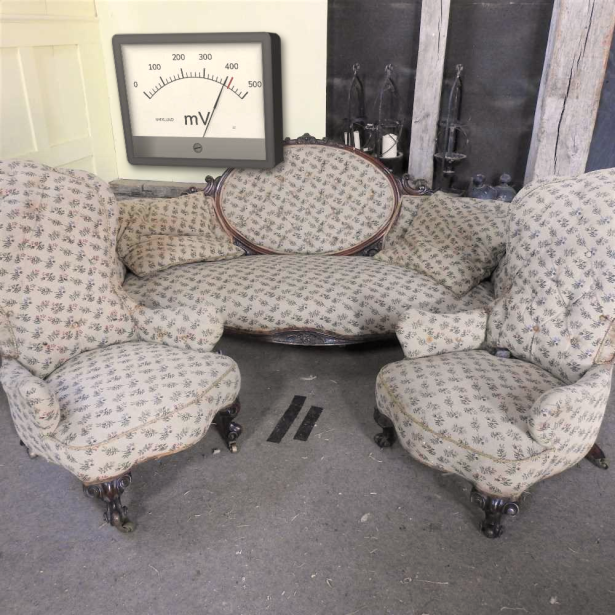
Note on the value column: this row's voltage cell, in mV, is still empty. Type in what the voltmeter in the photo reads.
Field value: 400 mV
